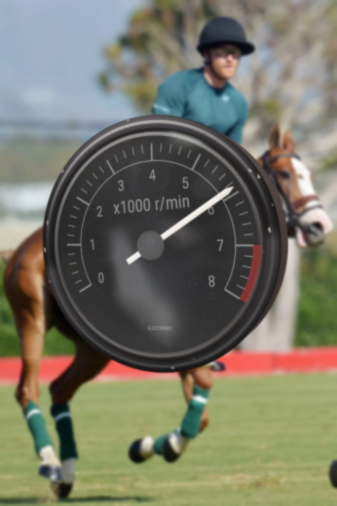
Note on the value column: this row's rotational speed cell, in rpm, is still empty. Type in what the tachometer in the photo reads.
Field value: 5900 rpm
